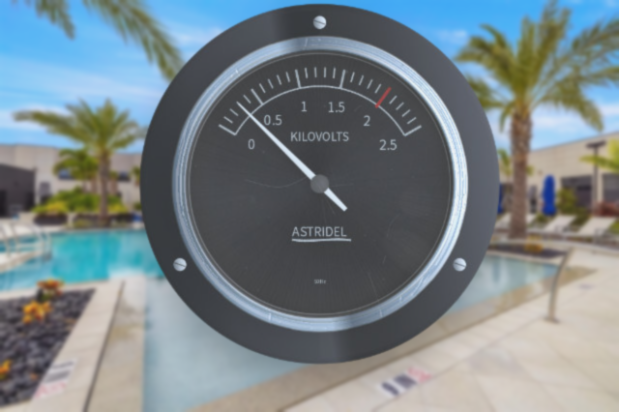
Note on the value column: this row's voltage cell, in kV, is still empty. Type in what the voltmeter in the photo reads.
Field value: 0.3 kV
